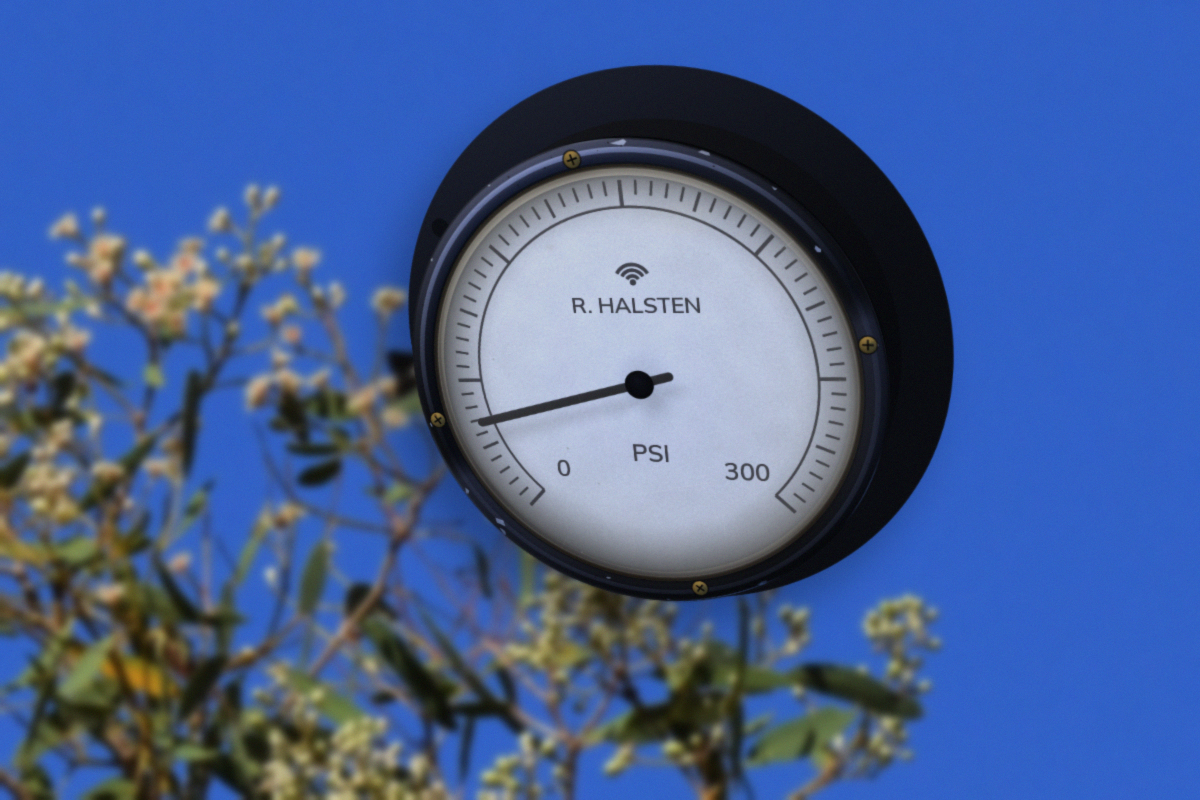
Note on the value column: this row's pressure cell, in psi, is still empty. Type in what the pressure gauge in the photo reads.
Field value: 35 psi
